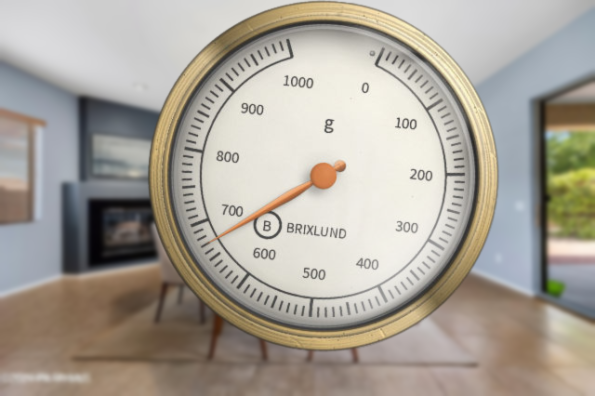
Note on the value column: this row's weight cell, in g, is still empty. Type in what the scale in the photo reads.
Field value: 670 g
